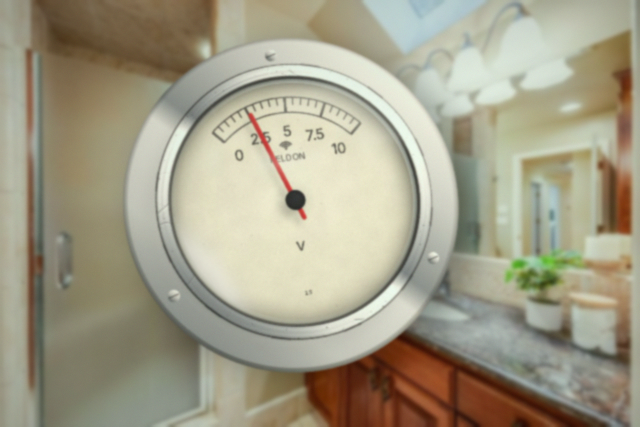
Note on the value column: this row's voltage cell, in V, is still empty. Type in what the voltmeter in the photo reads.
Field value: 2.5 V
